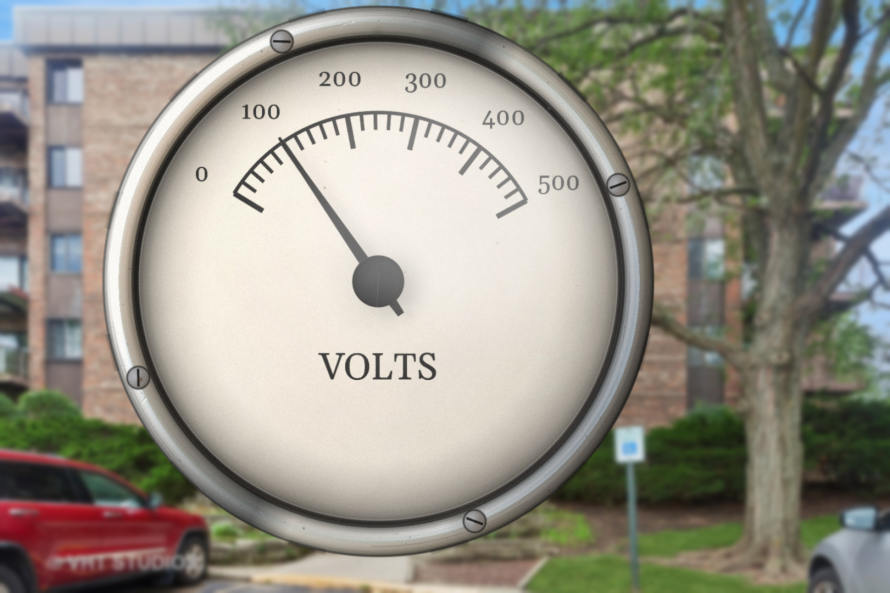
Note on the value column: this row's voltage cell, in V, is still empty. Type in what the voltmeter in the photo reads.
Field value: 100 V
